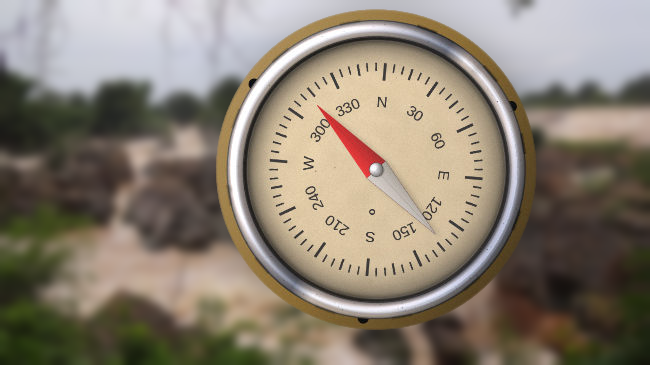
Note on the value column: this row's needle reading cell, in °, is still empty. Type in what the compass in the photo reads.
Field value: 312.5 °
